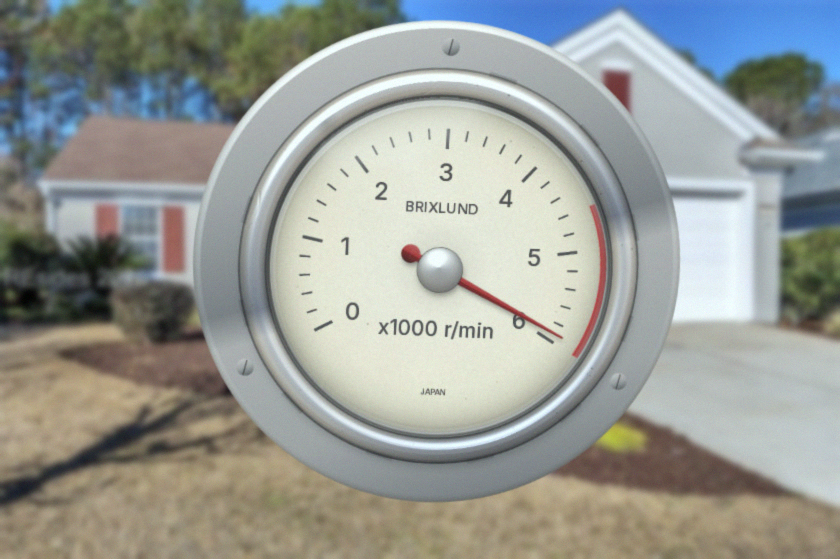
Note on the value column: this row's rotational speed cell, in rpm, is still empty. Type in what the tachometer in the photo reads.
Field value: 5900 rpm
